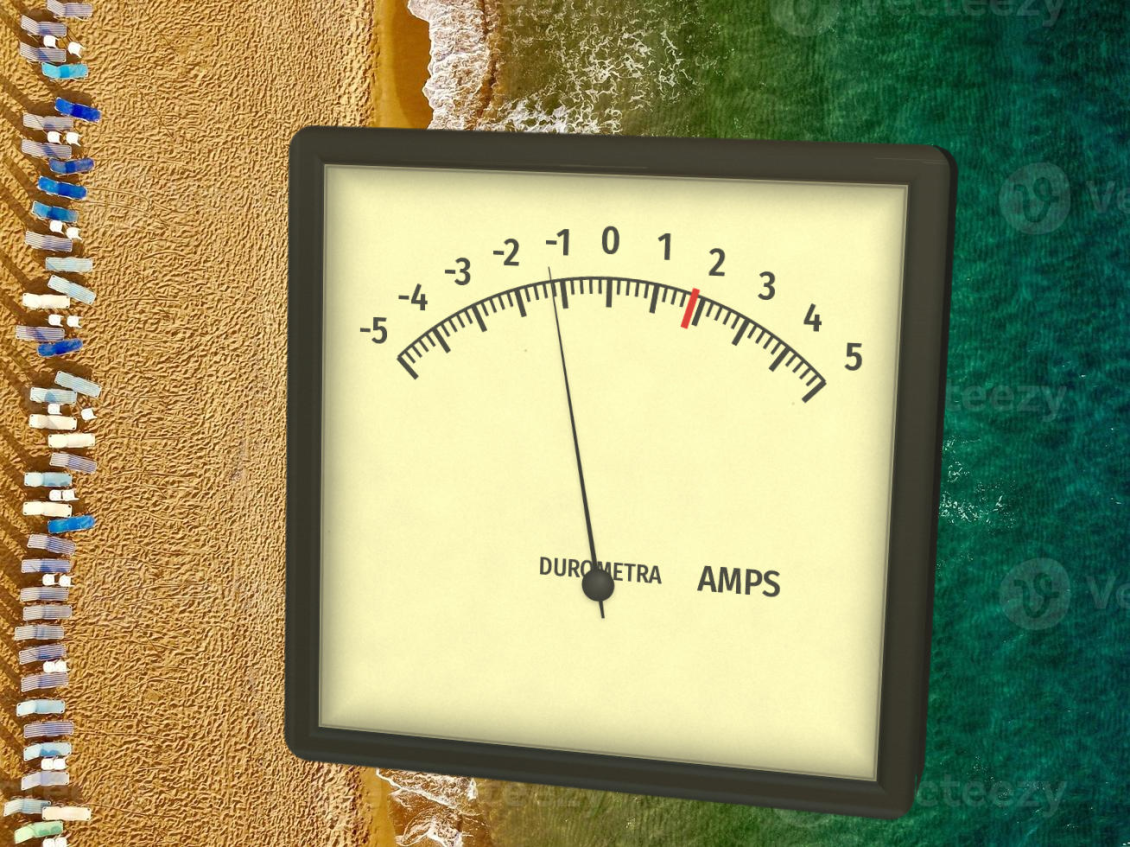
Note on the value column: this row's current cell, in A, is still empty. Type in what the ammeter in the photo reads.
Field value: -1.2 A
